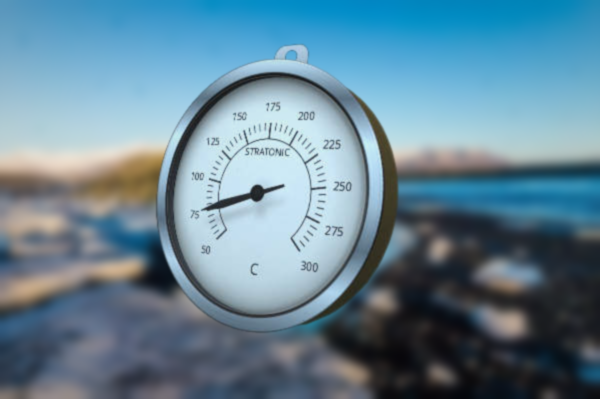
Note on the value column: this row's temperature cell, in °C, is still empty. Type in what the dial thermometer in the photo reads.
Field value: 75 °C
